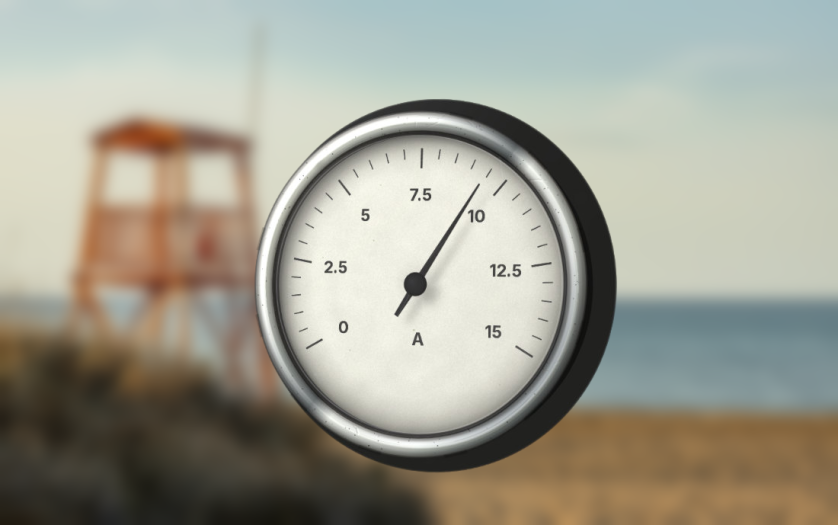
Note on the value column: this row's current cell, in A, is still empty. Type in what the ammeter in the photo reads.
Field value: 9.5 A
